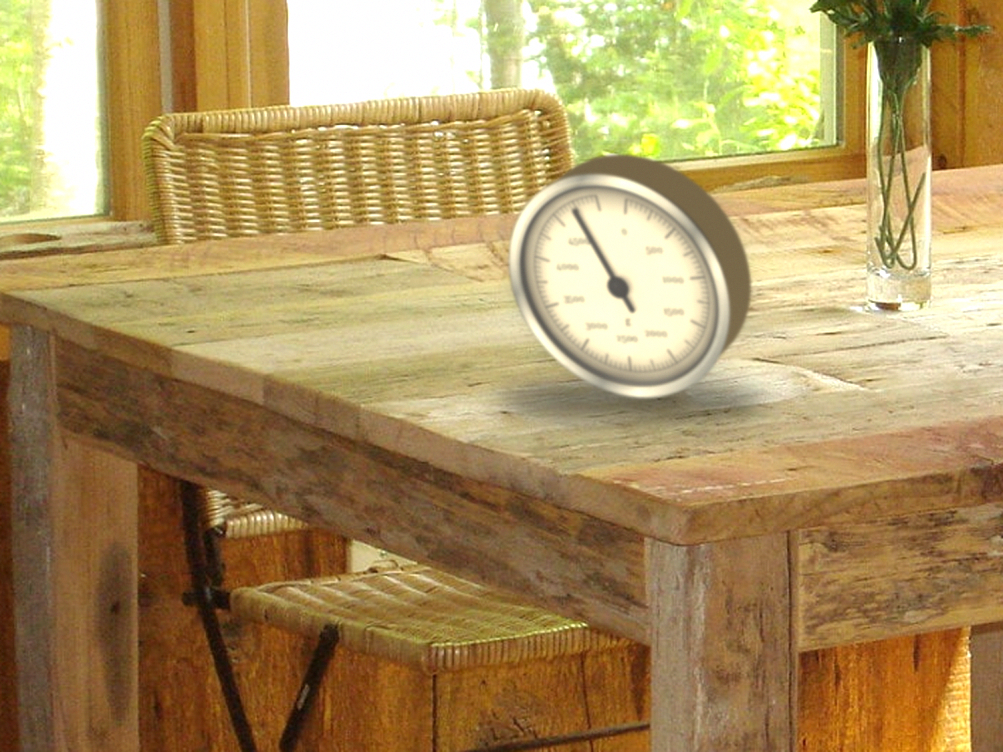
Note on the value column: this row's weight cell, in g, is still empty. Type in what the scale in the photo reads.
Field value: 4750 g
